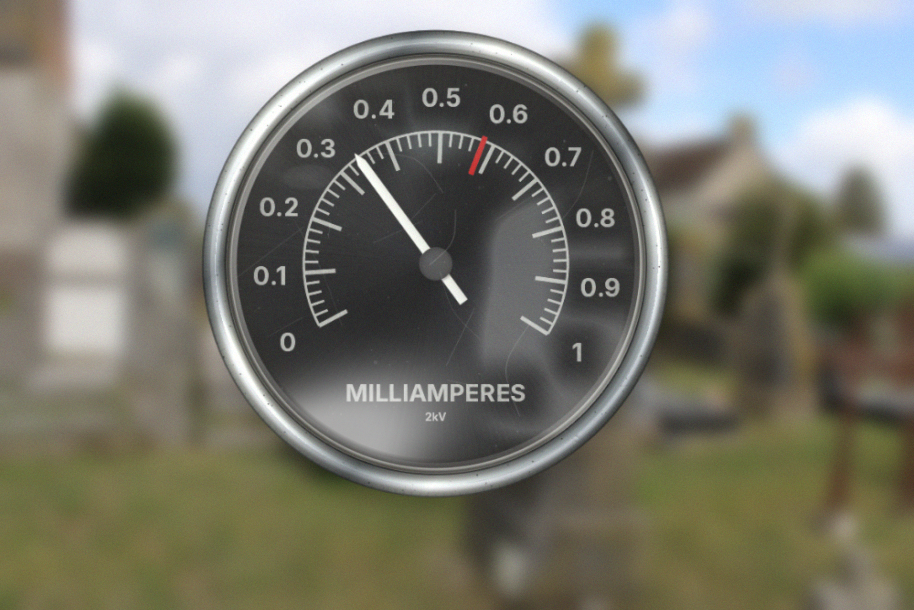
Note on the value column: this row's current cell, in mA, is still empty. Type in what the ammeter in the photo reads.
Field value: 0.34 mA
